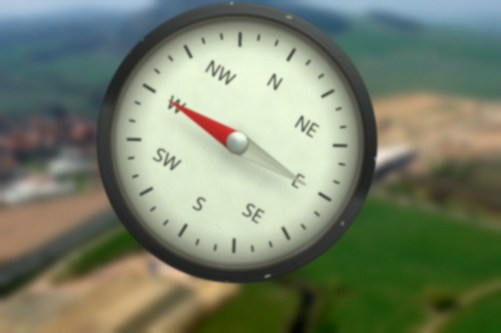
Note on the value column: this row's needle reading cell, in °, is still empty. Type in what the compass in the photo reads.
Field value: 270 °
